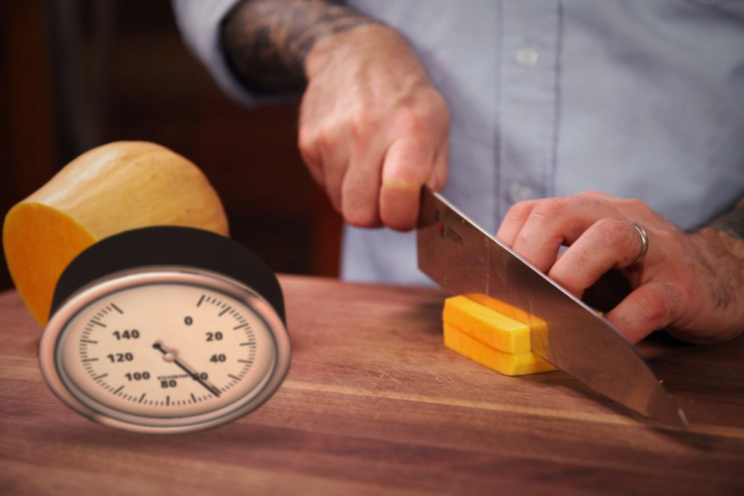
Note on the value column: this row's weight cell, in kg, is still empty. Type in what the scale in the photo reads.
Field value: 60 kg
